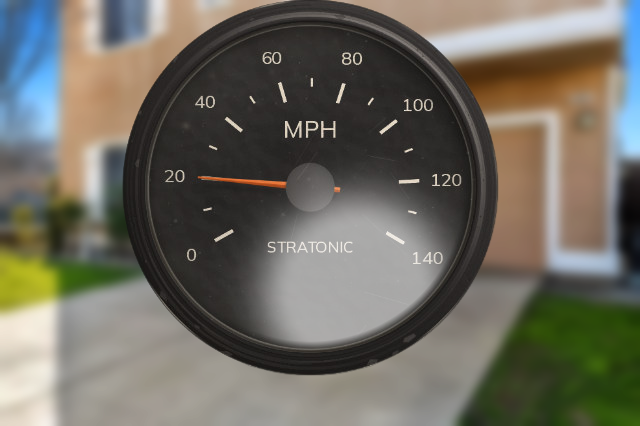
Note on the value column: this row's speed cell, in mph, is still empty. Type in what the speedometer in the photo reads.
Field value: 20 mph
